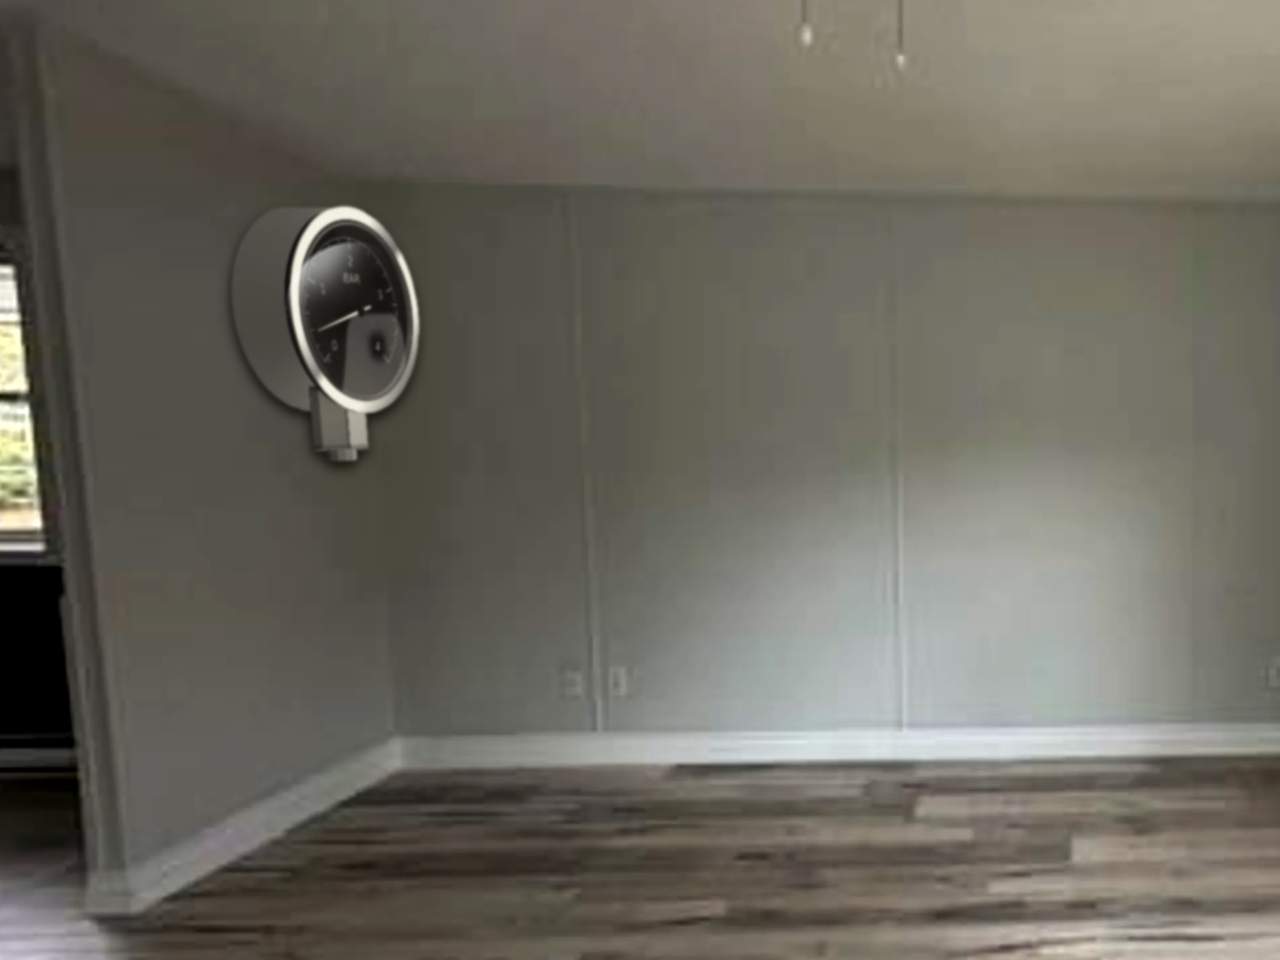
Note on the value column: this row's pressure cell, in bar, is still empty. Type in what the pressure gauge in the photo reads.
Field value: 0.4 bar
